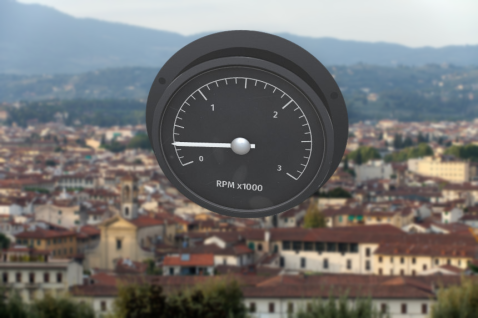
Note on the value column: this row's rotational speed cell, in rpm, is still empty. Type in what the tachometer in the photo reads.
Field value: 300 rpm
